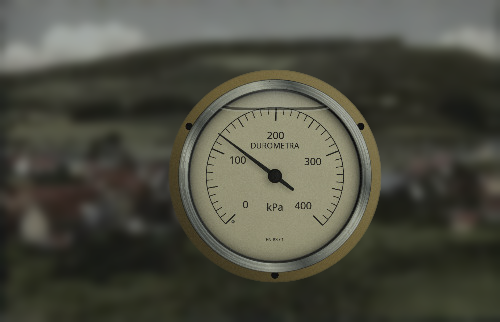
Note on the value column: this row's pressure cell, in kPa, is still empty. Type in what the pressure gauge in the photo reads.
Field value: 120 kPa
